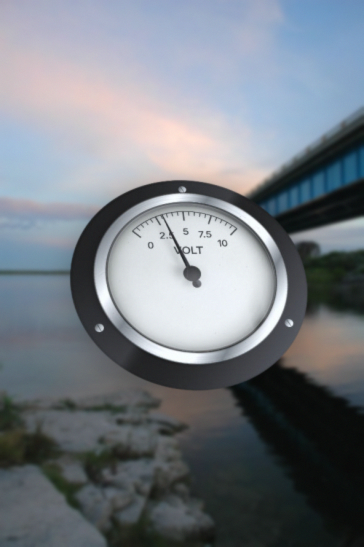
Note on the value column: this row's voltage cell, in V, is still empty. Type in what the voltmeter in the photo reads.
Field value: 3 V
